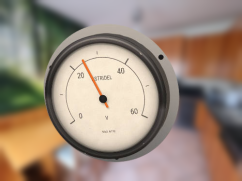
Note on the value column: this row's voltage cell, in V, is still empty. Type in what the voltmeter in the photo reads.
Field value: 25 V
